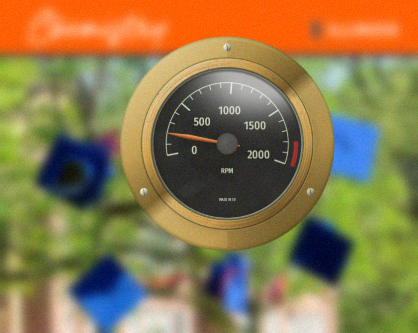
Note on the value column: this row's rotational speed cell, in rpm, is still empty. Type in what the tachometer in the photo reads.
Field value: 200 rpm
